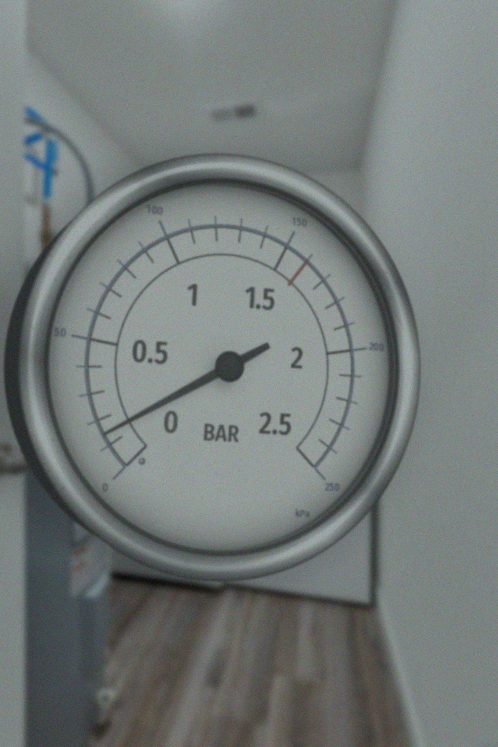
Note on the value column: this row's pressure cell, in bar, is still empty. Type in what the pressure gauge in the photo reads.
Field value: 0.15 bar
